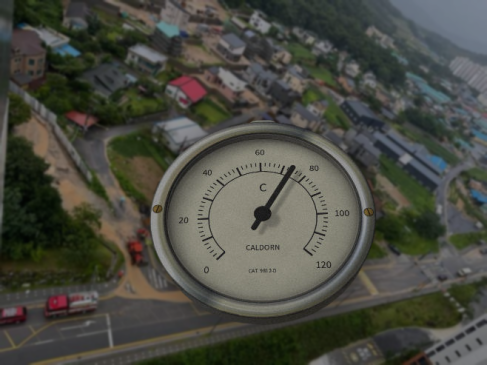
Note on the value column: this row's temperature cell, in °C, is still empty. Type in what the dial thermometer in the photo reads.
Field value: 74 °C
